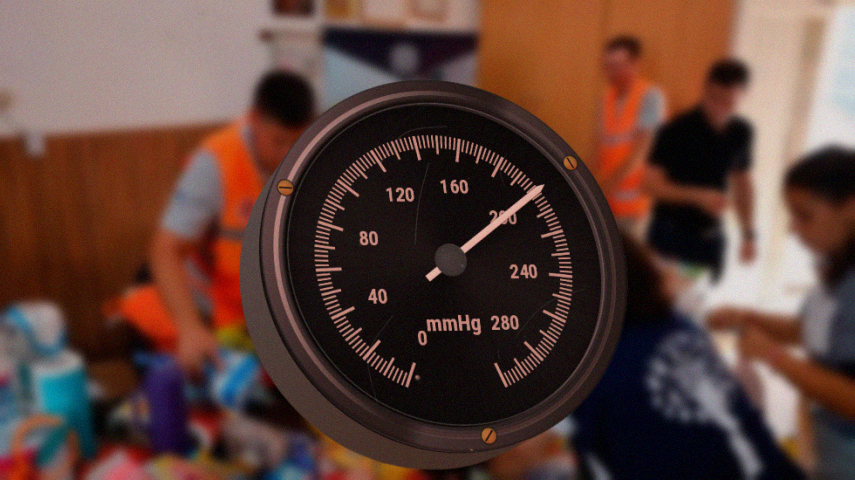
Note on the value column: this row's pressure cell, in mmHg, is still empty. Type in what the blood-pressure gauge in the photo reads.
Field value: 200 mmHg
